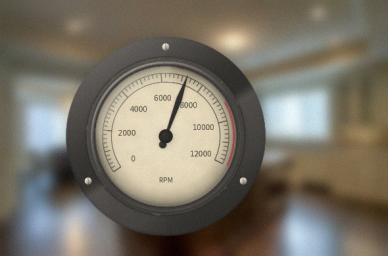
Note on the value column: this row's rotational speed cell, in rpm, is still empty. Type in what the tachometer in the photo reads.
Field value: 7200 rpm
